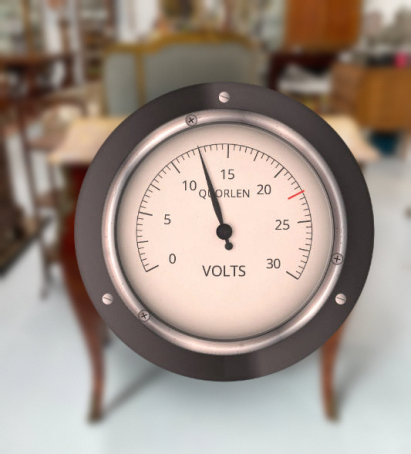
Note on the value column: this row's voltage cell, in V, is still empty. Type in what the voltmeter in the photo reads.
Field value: 12.5 V
